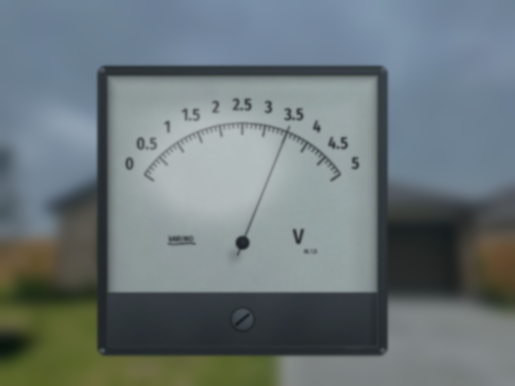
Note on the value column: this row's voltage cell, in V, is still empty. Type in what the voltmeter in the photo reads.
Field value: 3.5 V
